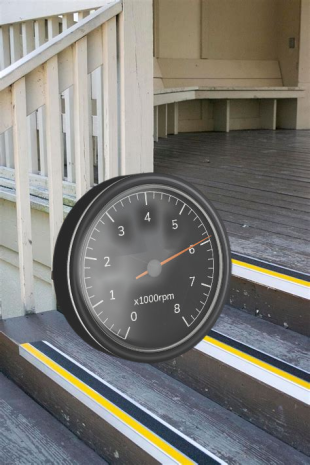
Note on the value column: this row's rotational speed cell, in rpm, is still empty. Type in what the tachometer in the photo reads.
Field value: 5900 rpm
